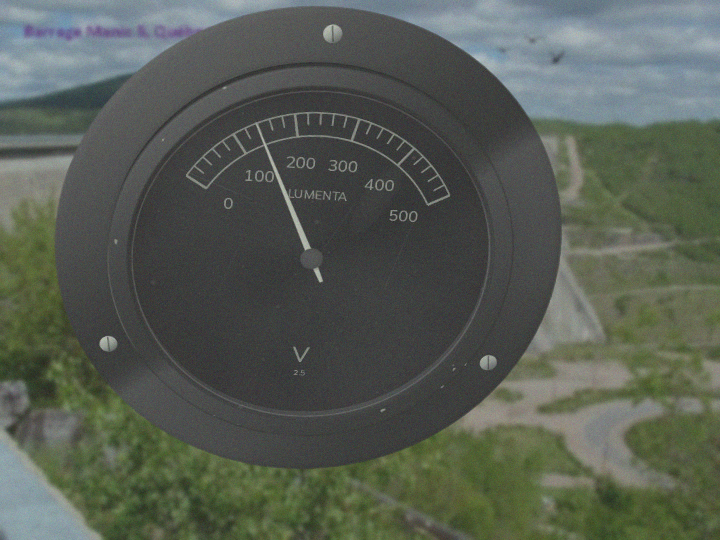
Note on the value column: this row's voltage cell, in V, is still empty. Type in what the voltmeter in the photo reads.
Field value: 140 V
